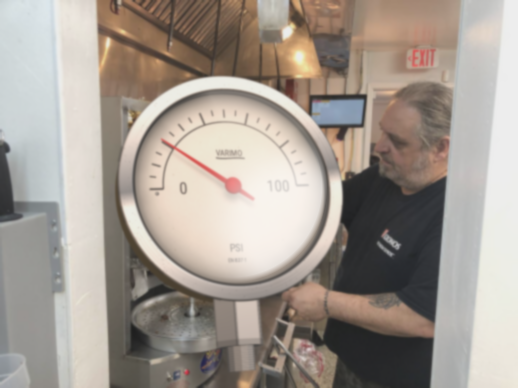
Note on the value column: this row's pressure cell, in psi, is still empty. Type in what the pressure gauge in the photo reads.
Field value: 20 psi
